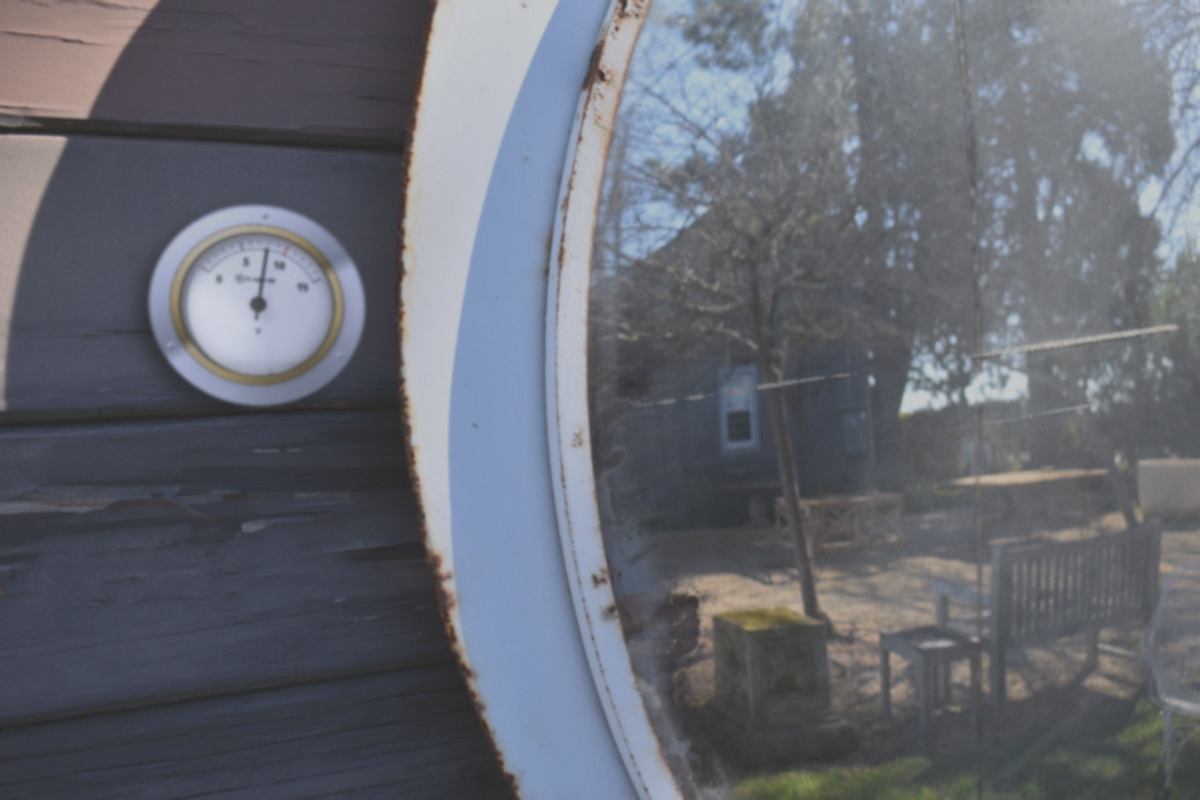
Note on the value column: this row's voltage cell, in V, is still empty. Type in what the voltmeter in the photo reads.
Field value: 8 V
